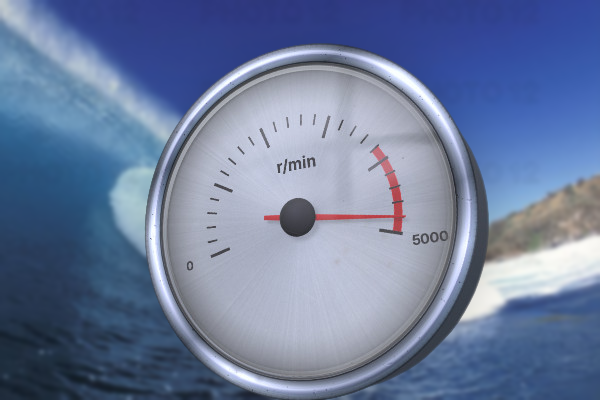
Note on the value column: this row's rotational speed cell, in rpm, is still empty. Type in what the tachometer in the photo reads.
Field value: 4800 rpm
